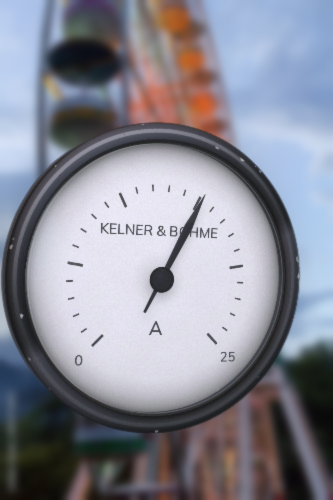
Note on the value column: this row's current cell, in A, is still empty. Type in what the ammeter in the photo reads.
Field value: 15 A
